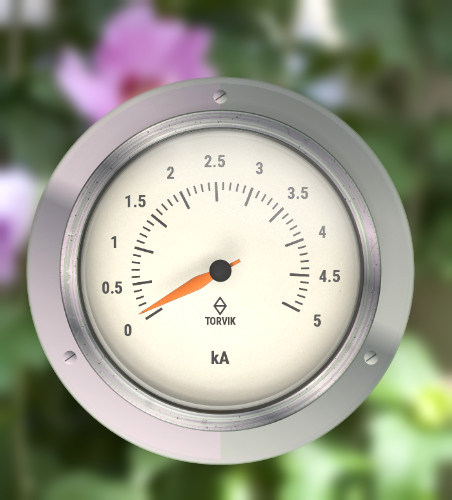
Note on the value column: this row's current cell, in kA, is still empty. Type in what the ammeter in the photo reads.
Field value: 0.1 kA
